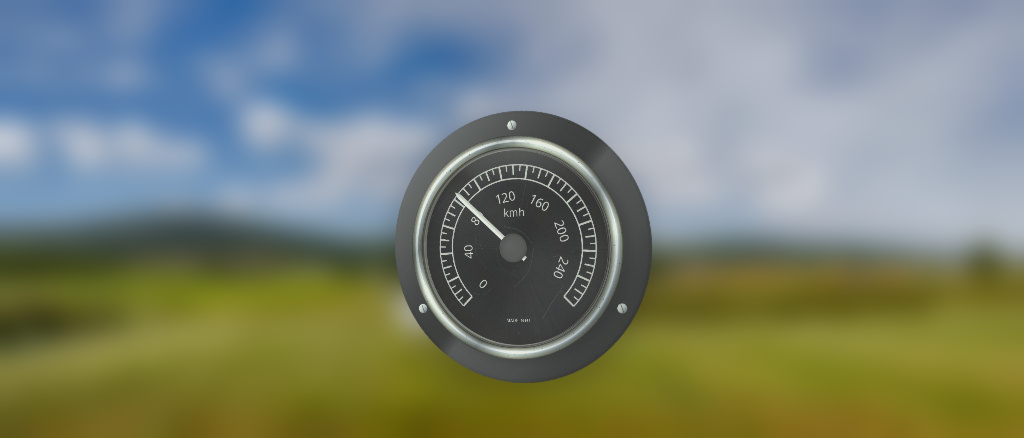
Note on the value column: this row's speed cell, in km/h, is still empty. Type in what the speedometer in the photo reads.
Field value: 85 km/h
